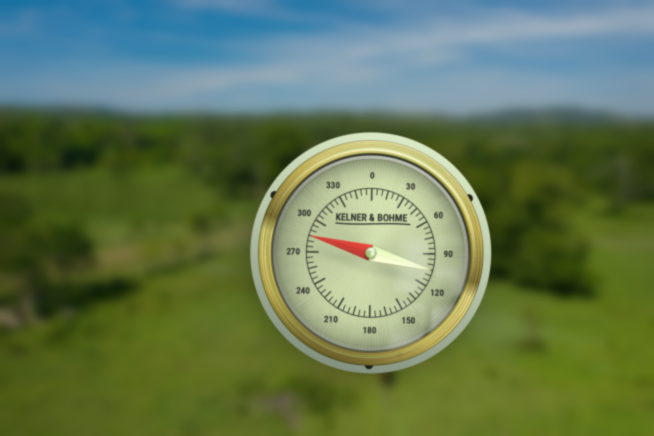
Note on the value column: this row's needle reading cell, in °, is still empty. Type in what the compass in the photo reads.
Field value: 285 °
